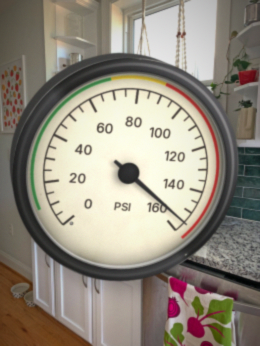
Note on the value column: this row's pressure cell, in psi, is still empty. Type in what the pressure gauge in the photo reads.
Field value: 155 psi
